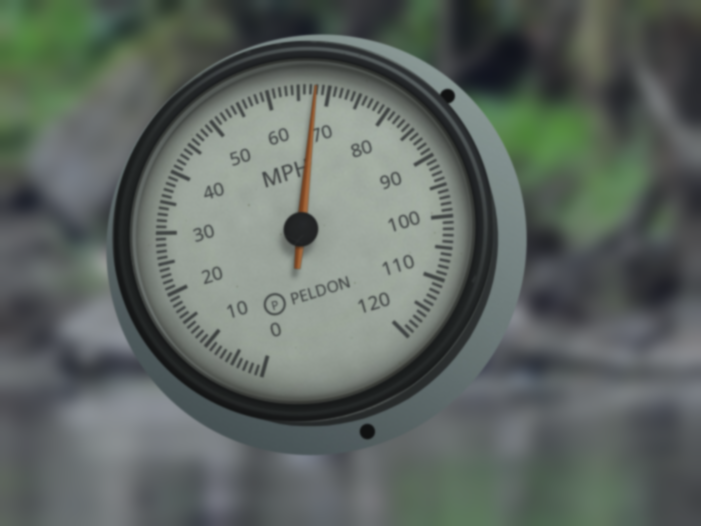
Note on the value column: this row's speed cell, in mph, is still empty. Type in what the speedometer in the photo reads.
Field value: 68 mph
